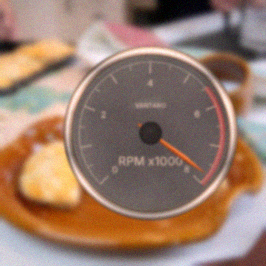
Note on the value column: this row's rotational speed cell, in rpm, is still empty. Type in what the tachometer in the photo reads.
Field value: 7750 rpm
